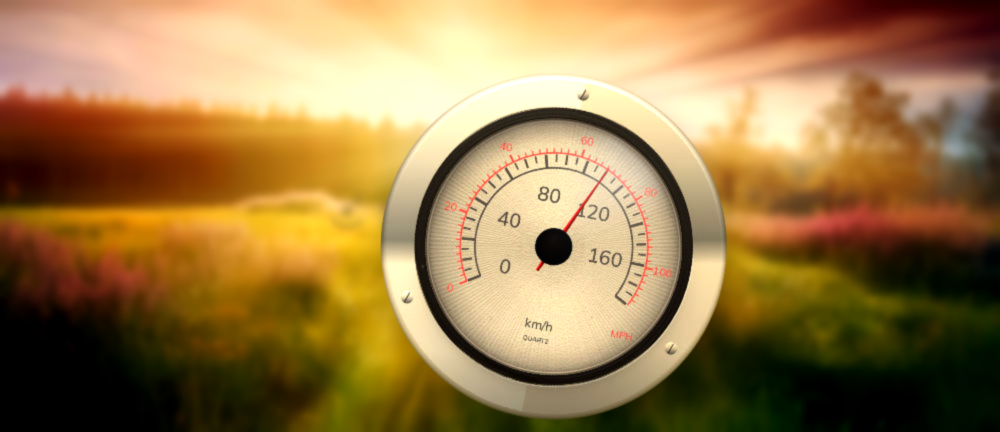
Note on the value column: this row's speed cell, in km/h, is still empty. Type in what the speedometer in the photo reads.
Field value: 110 km/h
